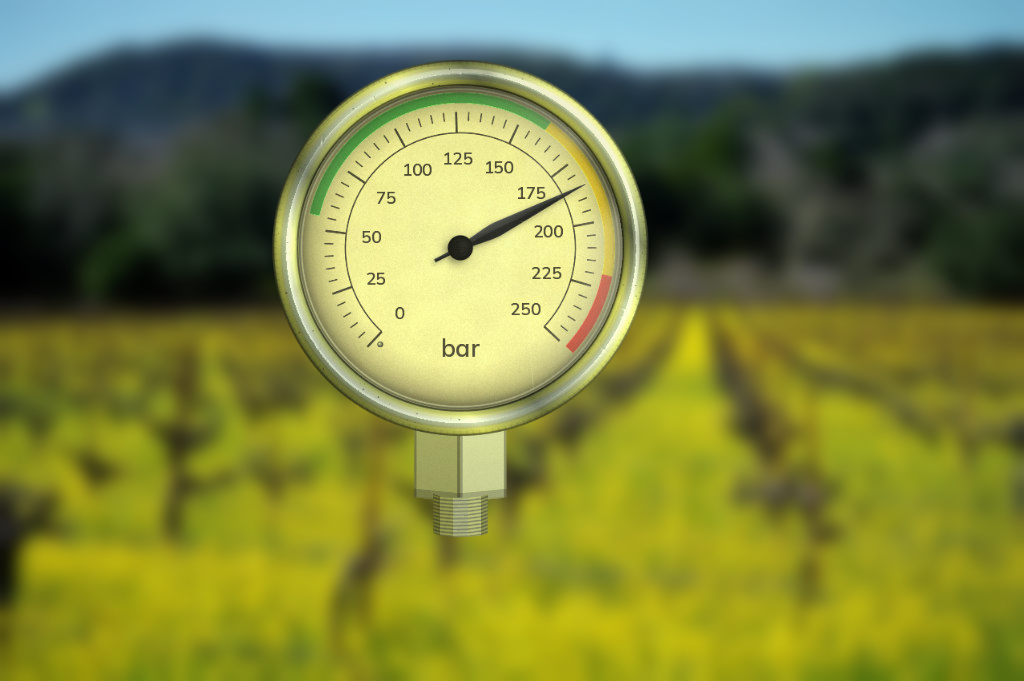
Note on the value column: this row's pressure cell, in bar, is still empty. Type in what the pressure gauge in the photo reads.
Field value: 185 bar
